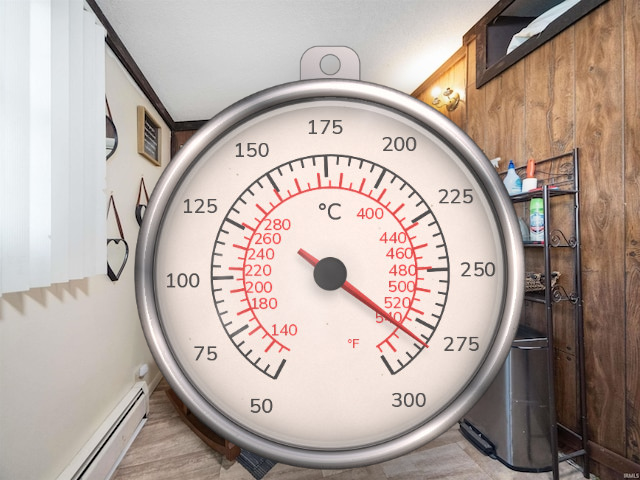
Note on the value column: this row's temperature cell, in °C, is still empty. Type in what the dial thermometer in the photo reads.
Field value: 282.5 °C
